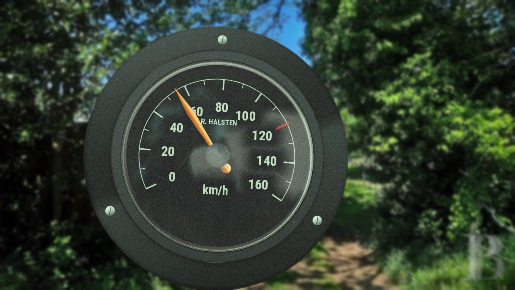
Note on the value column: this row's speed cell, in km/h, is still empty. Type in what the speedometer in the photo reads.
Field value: 55 km/h
